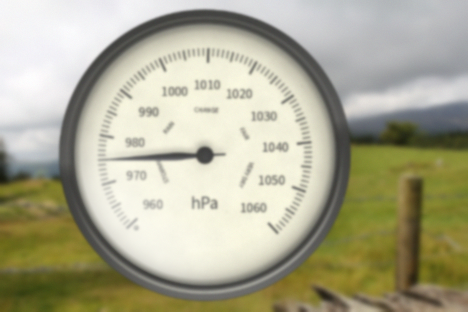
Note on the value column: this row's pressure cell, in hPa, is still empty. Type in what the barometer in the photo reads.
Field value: 975 hPa
